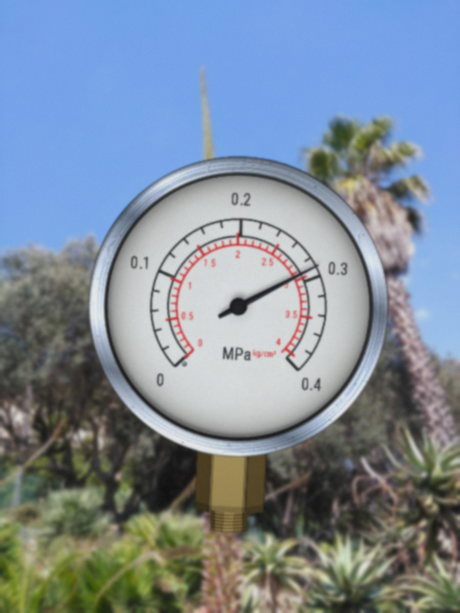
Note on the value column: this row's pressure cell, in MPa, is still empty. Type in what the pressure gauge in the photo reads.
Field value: 0.29 MPa
